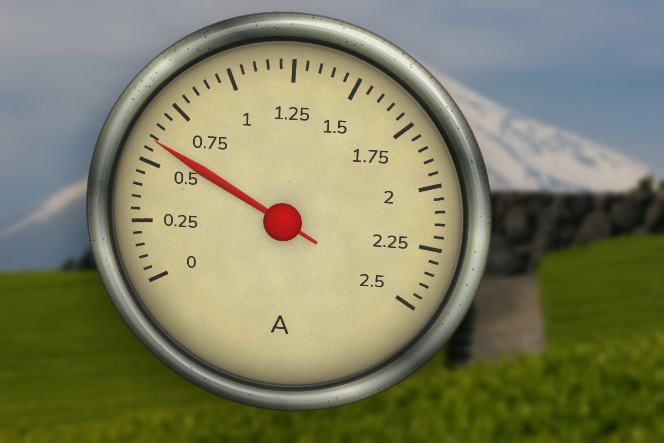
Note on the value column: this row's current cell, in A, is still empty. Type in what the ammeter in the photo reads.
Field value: 0.6 A
